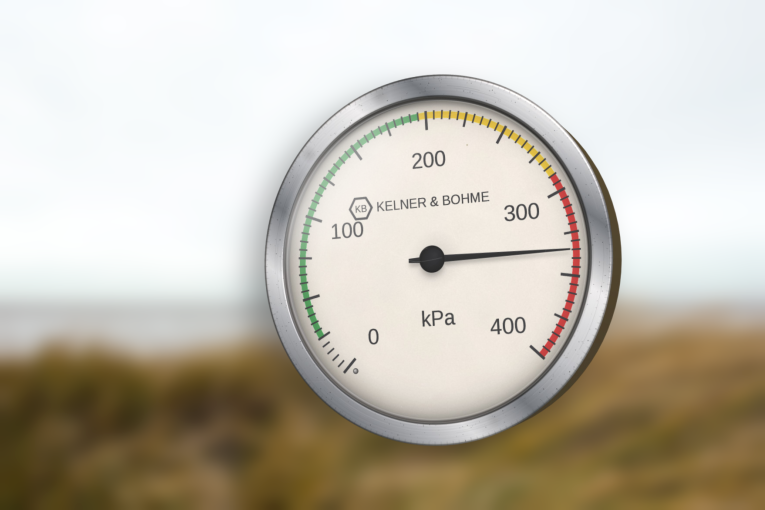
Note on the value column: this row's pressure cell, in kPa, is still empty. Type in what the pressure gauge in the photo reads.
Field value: 335 kPa
